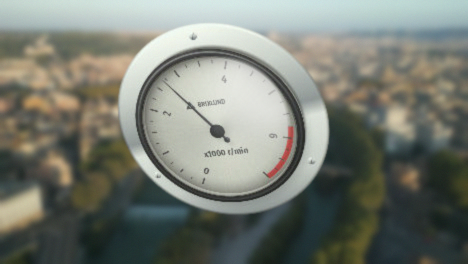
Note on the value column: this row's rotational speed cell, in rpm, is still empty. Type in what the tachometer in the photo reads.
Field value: 2750 rpm
